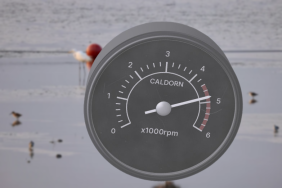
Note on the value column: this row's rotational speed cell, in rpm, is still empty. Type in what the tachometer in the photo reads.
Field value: 4800 rpm
